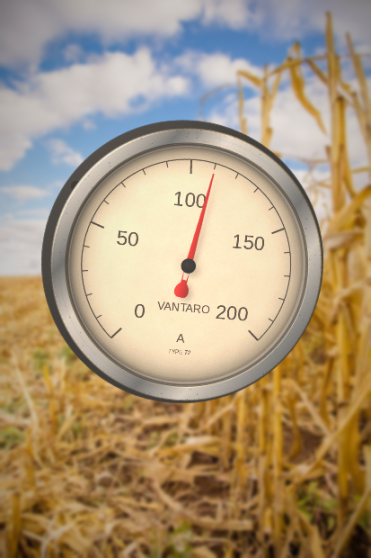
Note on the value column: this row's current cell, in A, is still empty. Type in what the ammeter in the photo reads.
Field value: 110 A
